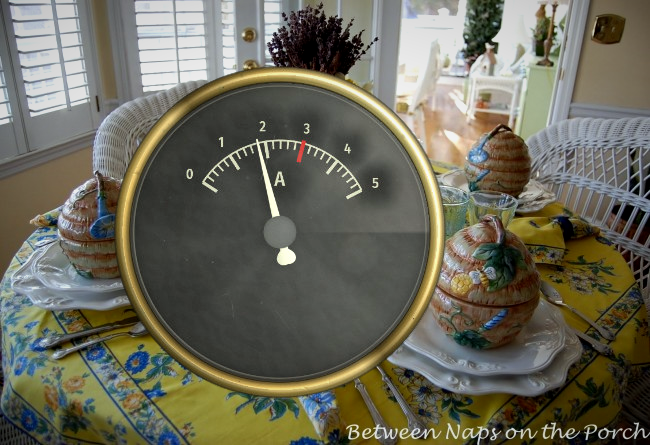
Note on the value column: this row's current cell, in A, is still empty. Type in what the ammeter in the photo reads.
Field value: 1.8 A
